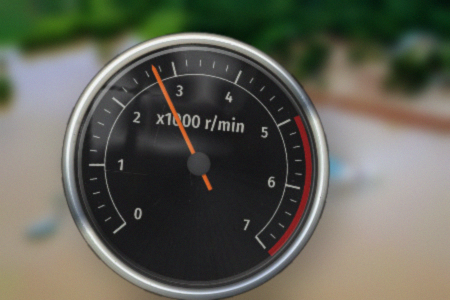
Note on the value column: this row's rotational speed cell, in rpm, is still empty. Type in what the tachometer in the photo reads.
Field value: 2700 rpm
